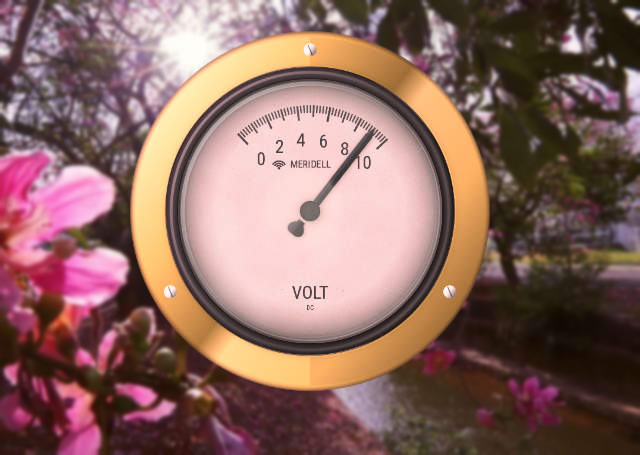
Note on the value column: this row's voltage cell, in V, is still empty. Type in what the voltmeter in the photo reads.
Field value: 9 V
